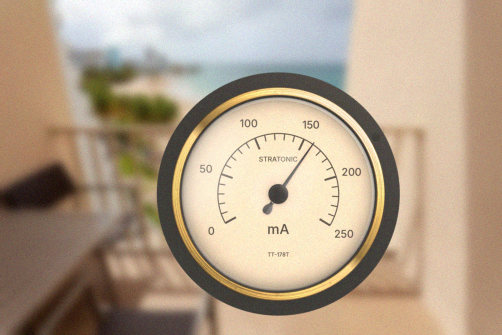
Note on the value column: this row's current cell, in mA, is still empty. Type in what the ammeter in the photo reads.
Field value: 160 mA
